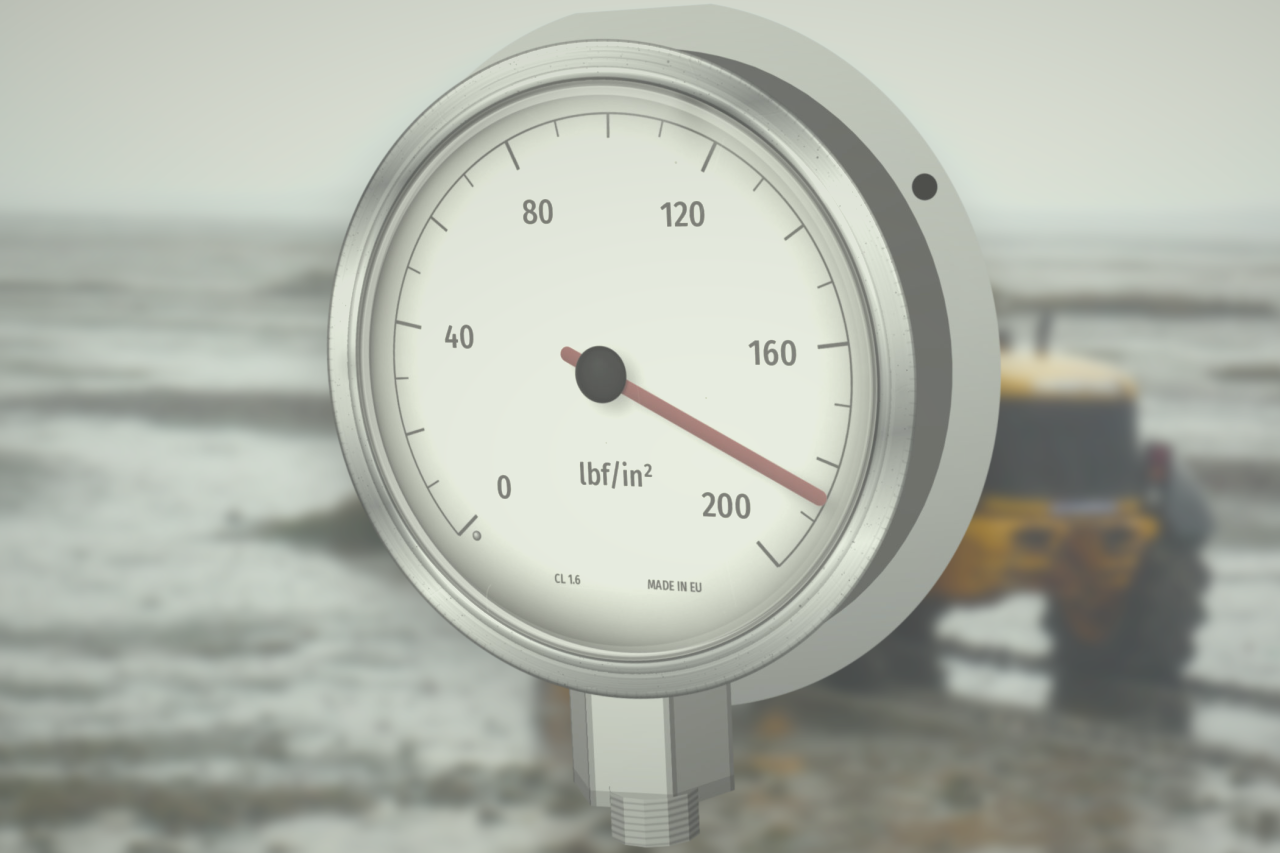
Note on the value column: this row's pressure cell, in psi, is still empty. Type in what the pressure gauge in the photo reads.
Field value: 185 psi
